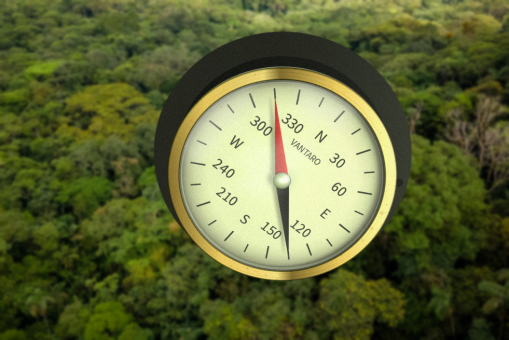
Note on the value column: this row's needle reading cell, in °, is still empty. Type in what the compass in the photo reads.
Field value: 315 °
